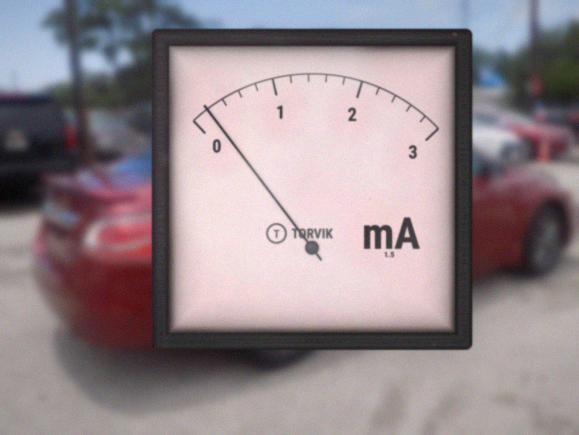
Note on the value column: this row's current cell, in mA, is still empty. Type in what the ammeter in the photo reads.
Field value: 0.2 mA
